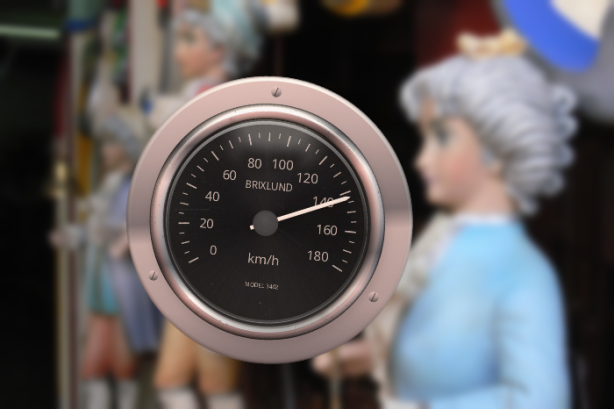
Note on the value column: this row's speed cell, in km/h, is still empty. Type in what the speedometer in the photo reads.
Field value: 142.5 km/h
